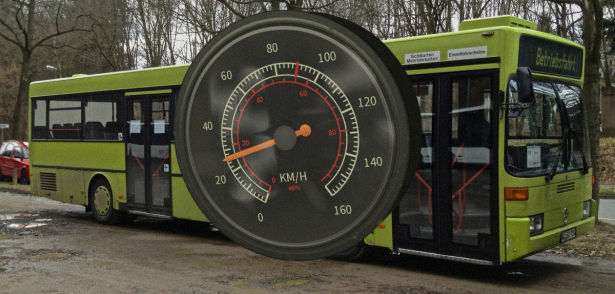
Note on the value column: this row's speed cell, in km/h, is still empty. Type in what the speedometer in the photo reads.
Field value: 26 km/h
